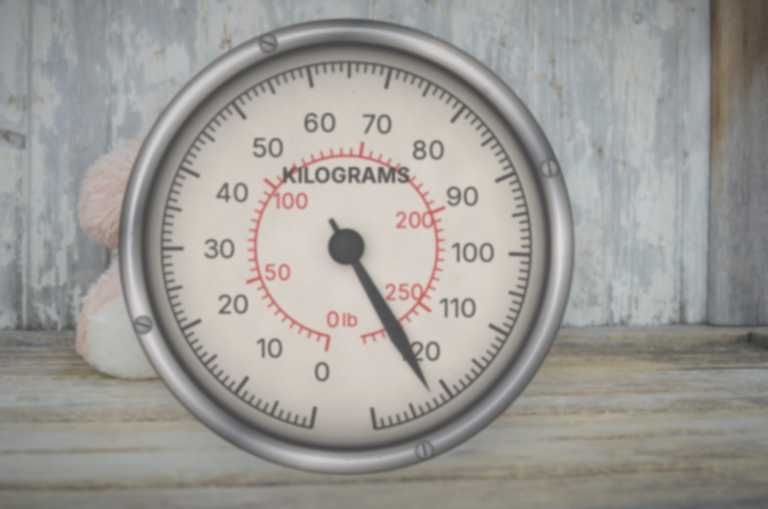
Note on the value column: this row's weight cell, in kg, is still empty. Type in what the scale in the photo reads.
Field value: 122 kg
